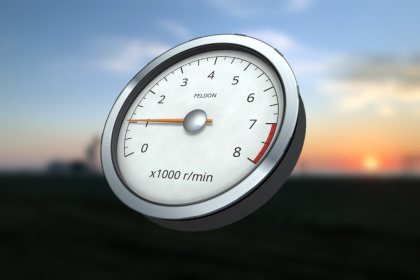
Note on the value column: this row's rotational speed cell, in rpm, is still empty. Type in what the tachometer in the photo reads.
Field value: 1000 rpm
